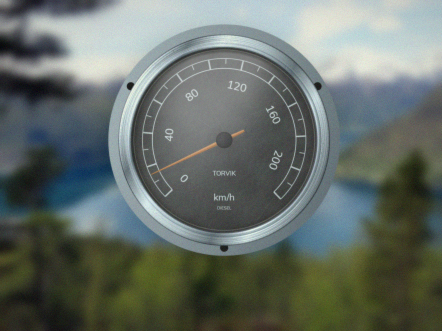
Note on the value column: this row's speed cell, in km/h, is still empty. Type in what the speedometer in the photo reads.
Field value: 15 km/h
